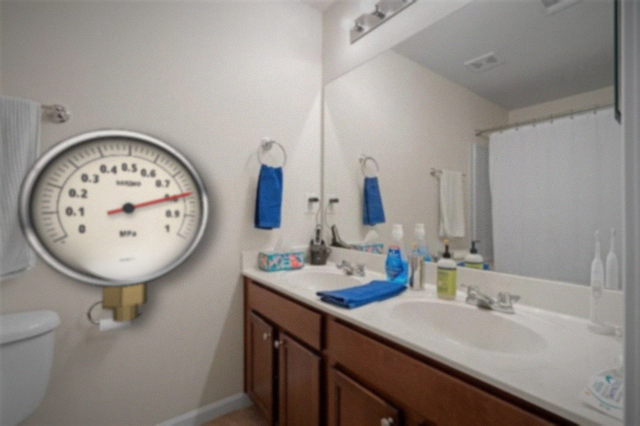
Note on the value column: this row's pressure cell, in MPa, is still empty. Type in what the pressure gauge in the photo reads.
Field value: 0.8 MPa
